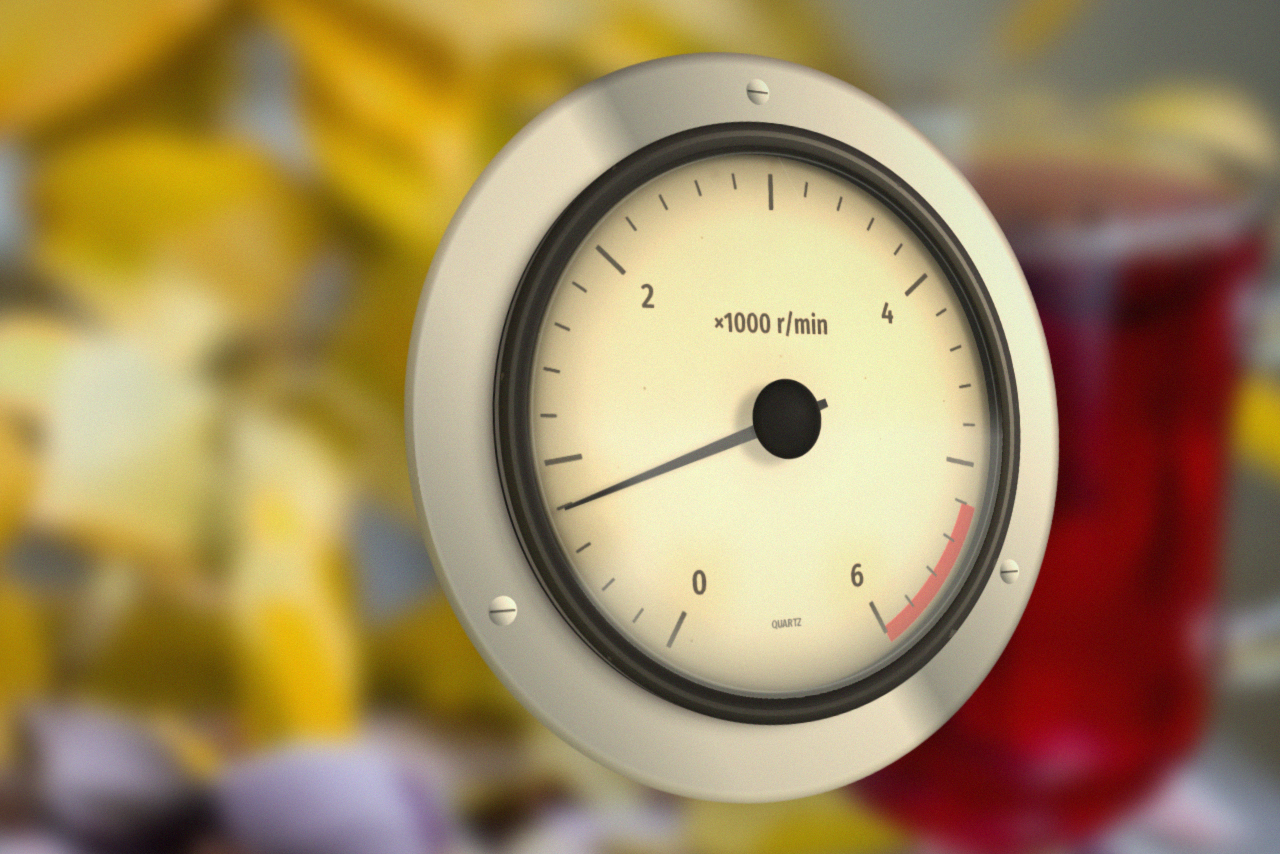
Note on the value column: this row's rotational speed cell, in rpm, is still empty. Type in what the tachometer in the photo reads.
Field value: 800 rpm
